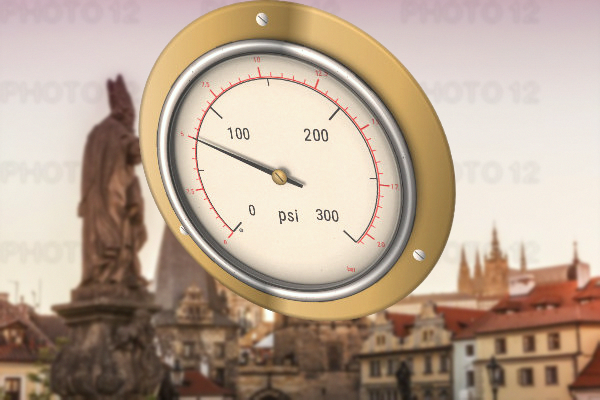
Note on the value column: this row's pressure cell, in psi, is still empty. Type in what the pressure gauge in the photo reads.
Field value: 75 psi
